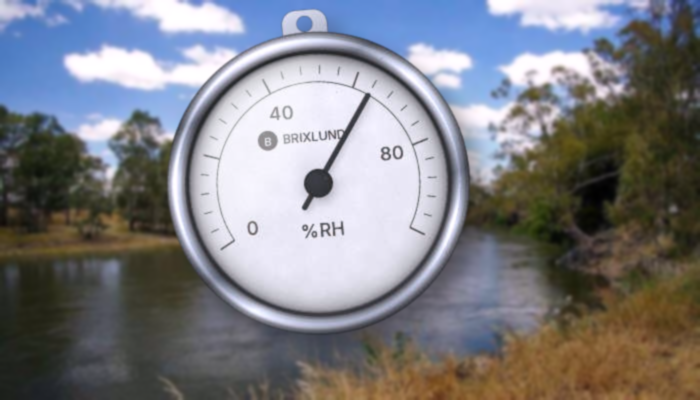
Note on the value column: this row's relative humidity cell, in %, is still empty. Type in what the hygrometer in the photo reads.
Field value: 64 %
